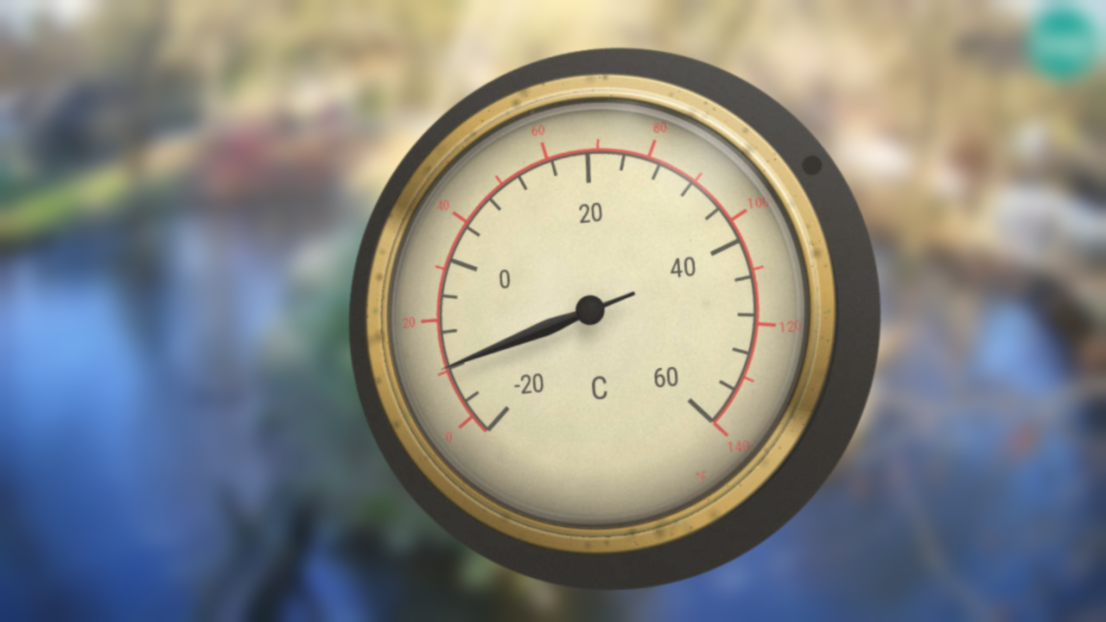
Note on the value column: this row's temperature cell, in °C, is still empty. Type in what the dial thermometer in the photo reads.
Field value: -12 °C
